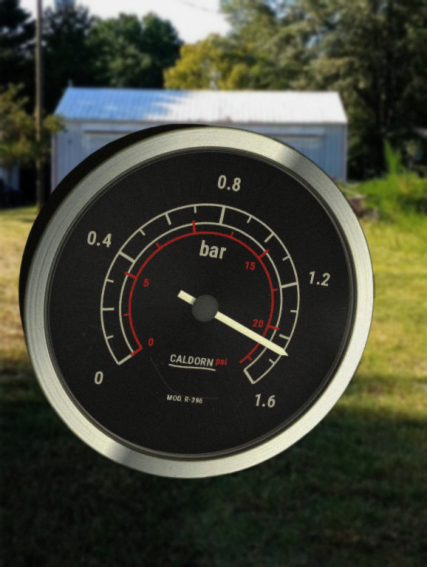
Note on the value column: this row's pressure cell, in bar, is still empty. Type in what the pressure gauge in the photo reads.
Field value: 1.45 bar
